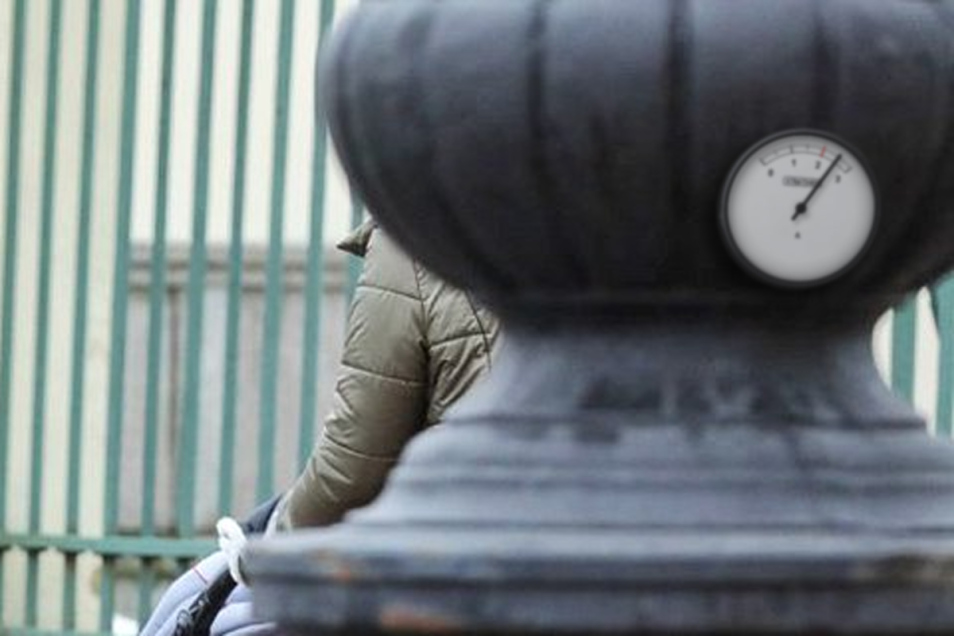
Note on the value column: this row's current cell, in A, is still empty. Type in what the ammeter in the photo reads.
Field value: 2.5 A
